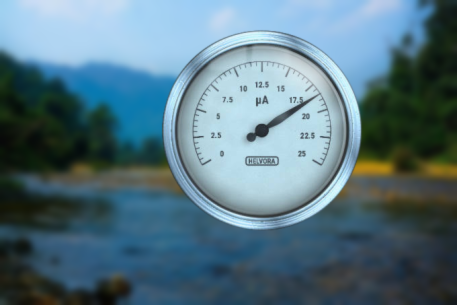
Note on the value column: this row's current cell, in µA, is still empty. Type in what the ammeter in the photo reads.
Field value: 18.5 µA
